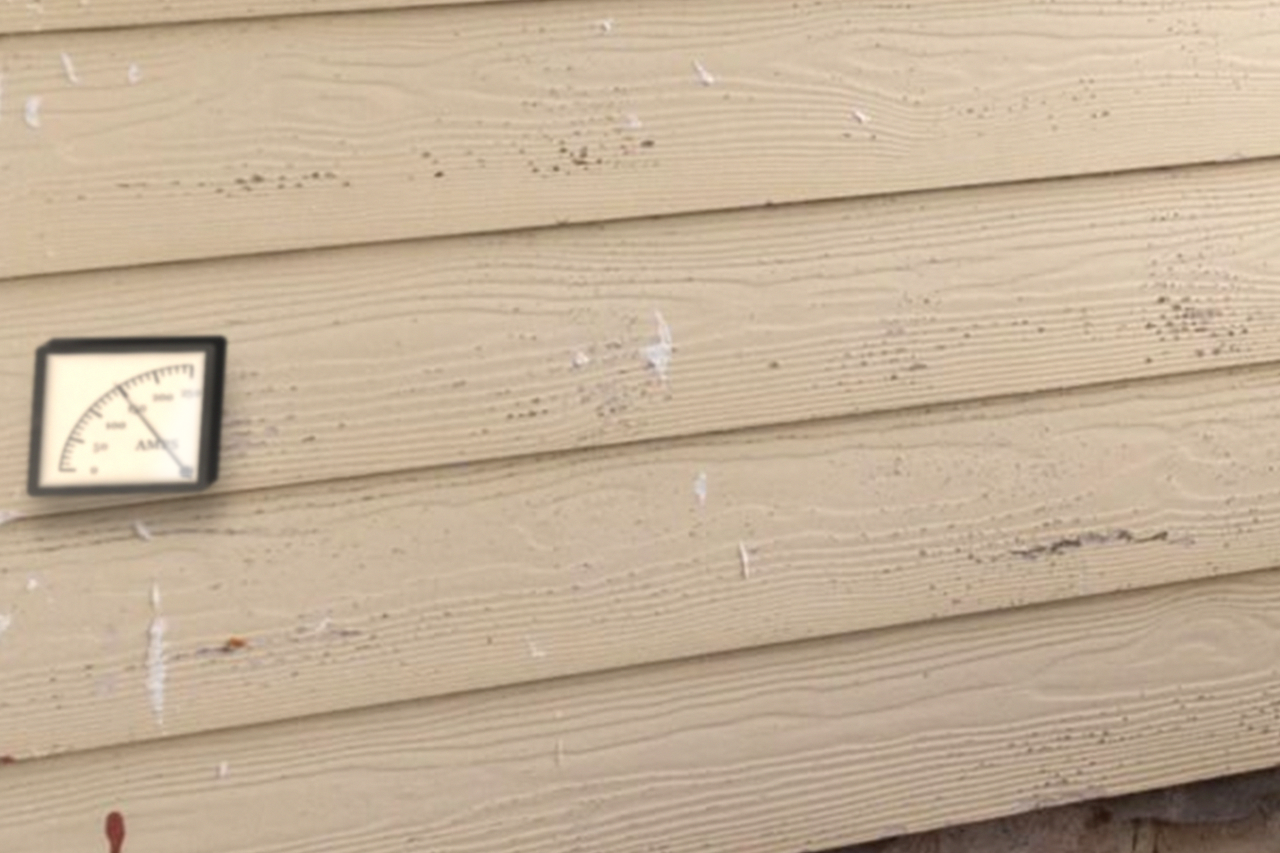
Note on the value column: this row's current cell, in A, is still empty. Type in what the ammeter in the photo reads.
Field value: 150 A
